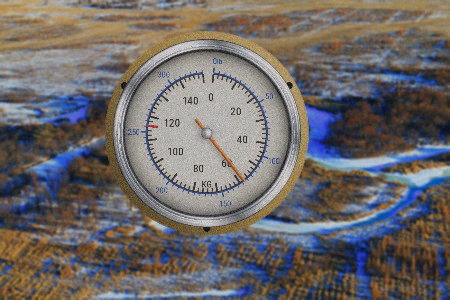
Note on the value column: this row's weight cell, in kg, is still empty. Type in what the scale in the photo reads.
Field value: 58 kg
